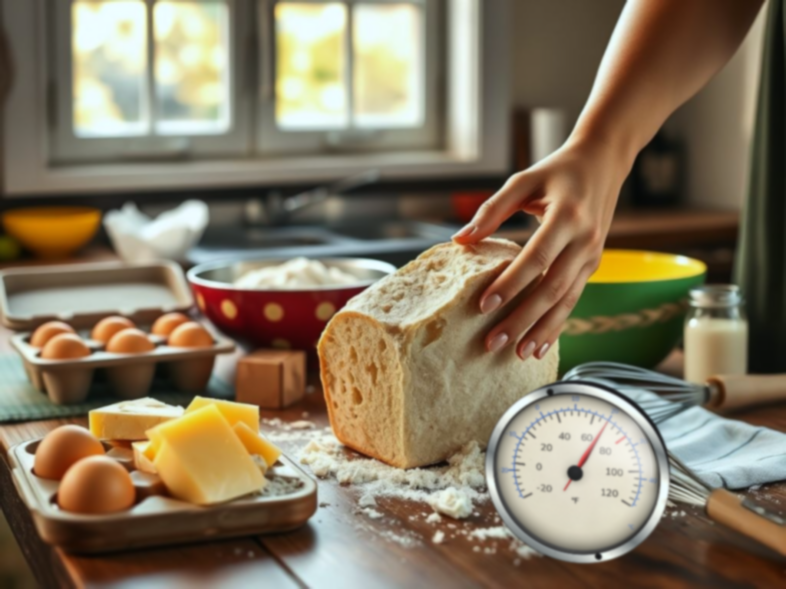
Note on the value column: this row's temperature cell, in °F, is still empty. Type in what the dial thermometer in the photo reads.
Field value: 68 °F
